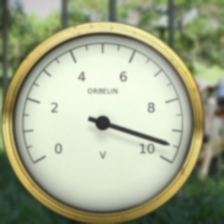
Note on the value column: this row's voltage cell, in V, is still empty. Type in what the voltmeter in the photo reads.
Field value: 9.5 V
